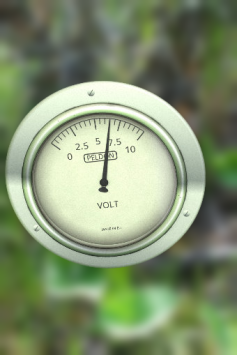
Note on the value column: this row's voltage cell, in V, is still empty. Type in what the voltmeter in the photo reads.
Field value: 6.5 V
